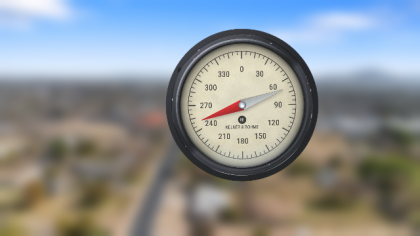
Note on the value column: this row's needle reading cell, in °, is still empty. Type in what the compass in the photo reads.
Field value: 250 °
